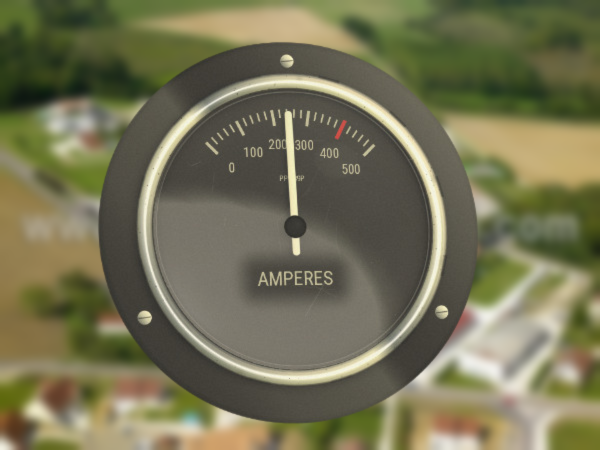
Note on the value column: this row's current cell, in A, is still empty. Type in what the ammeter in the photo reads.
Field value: 240 A
